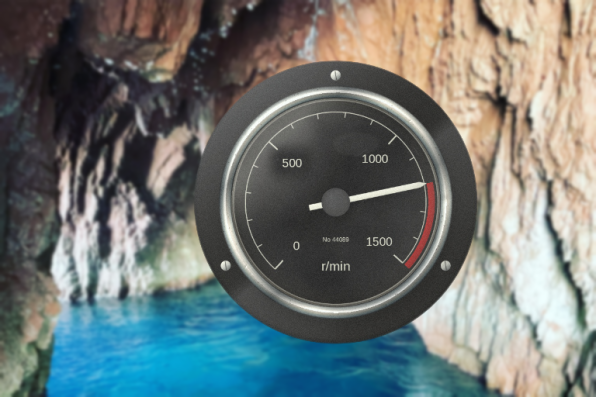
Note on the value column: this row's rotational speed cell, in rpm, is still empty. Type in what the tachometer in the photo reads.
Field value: 1200 rpm
